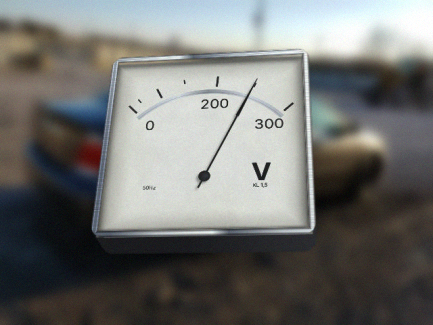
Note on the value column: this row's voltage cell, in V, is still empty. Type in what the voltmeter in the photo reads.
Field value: 250 V
